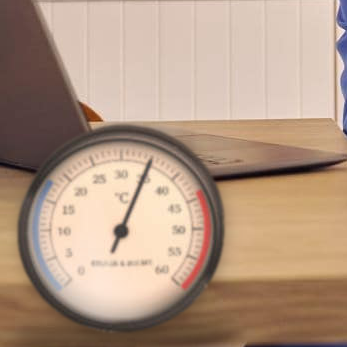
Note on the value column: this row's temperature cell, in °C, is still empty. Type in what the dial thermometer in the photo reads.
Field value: 35 °C
